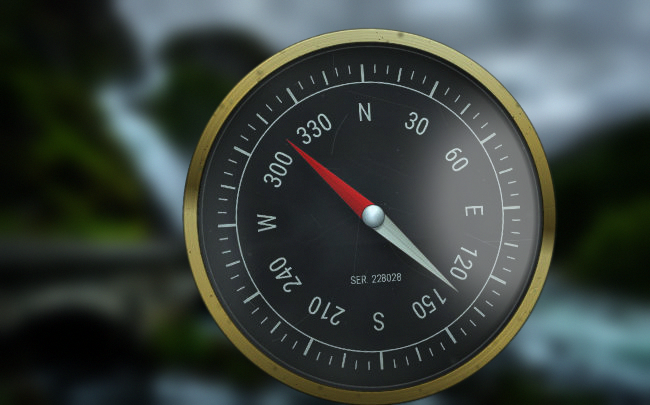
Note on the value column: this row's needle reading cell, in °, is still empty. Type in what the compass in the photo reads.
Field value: 315 °
